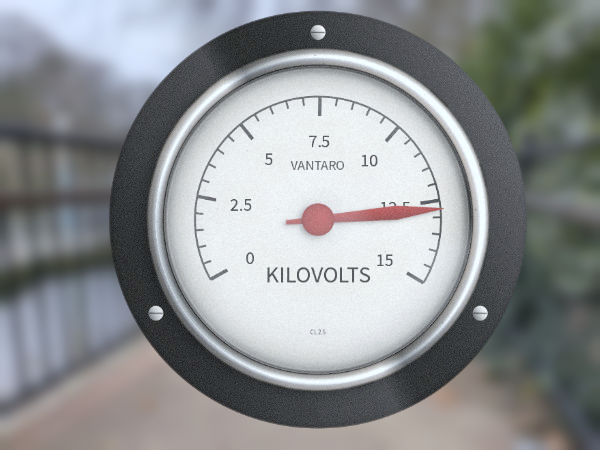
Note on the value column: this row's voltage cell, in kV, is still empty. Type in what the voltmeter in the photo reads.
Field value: 12.75 kV
